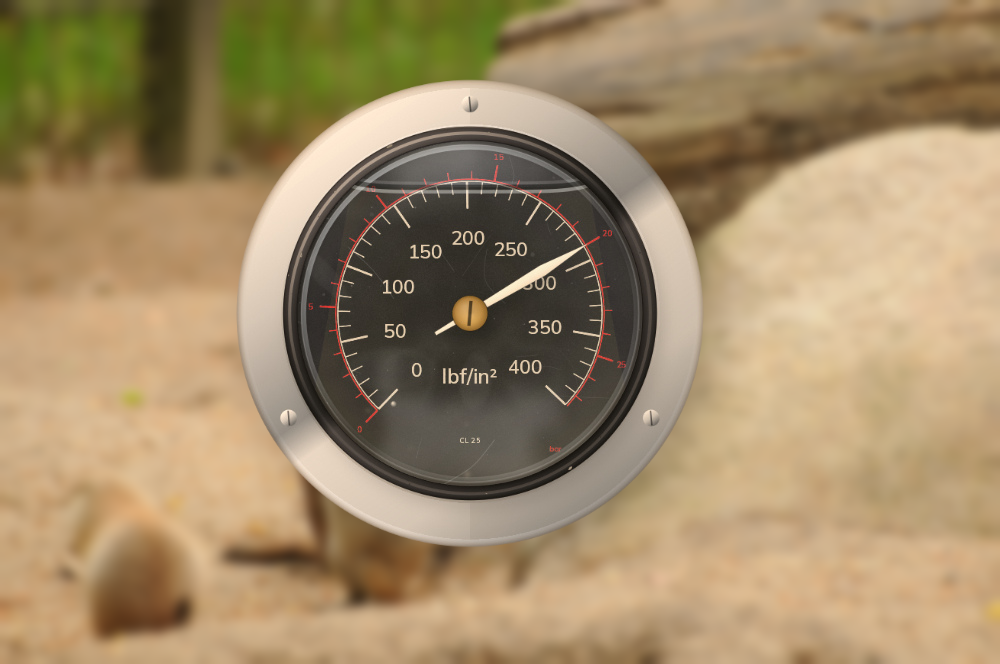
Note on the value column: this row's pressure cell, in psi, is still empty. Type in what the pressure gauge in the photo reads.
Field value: 290 psi
